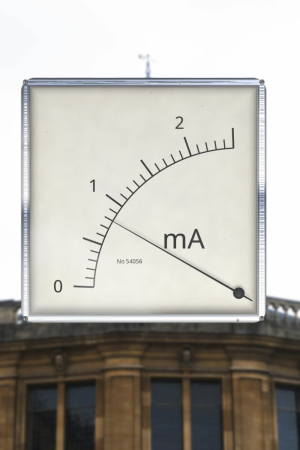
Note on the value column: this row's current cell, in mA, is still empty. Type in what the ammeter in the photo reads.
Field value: 0.8 mA
